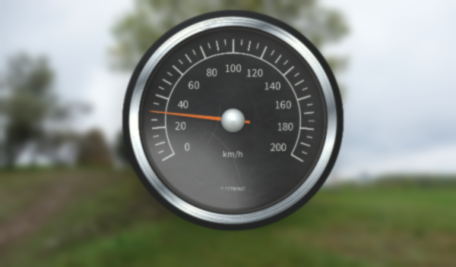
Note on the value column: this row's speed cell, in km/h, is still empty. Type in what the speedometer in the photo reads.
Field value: 30 km/h
